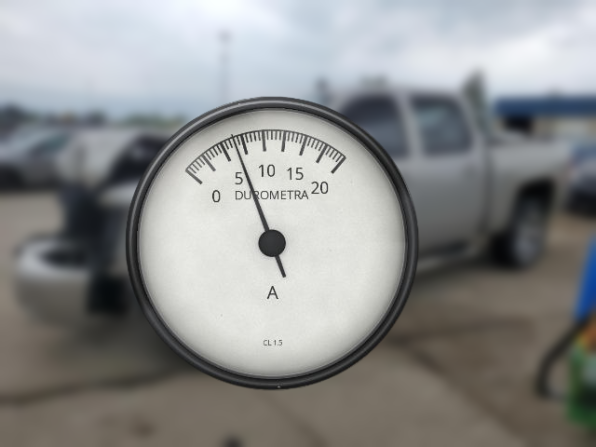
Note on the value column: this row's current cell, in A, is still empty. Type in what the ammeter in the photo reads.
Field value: 6.5 A
